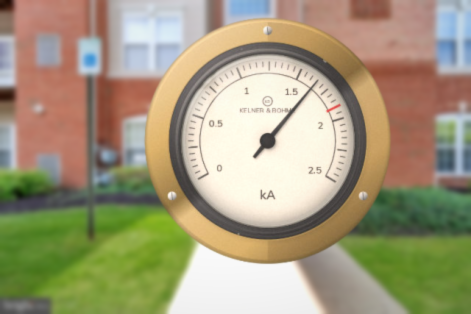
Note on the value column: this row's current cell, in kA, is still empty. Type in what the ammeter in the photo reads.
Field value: 1.65 kA
